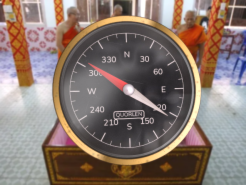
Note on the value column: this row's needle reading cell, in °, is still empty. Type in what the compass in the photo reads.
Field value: 305 °
